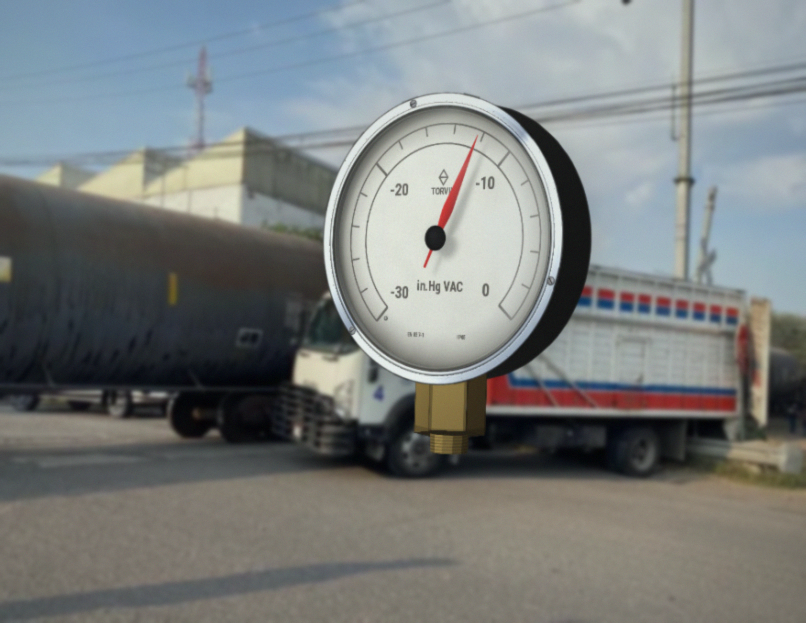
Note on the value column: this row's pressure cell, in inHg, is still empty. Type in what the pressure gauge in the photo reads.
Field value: -12 inHg
